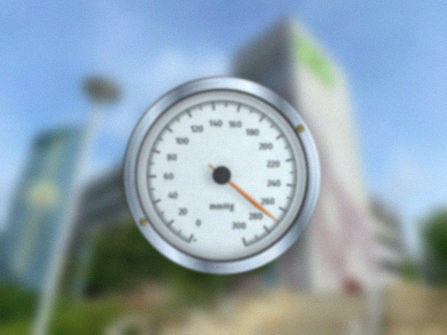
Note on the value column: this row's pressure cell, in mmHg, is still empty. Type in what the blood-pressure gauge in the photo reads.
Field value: 270 mmHg
